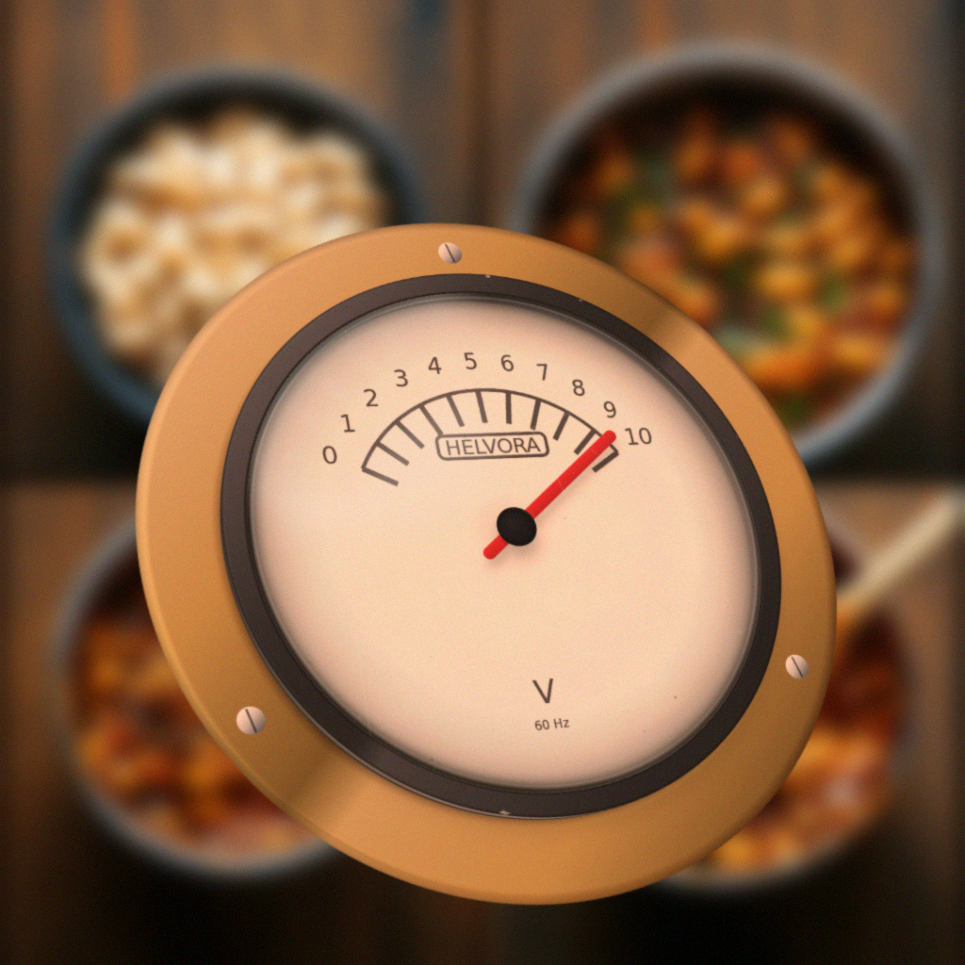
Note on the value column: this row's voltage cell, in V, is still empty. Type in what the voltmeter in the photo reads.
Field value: 9.5 V
